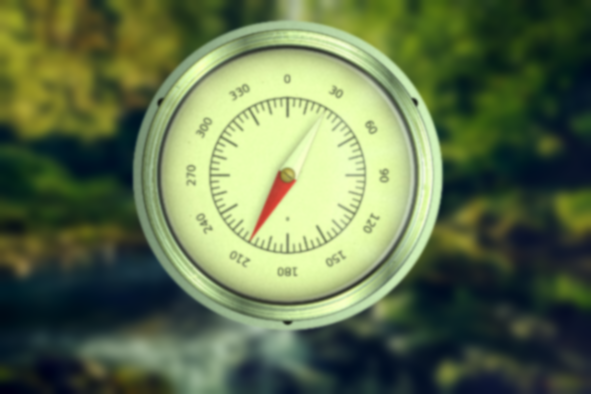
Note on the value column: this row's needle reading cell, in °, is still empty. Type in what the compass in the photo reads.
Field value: 210 °
